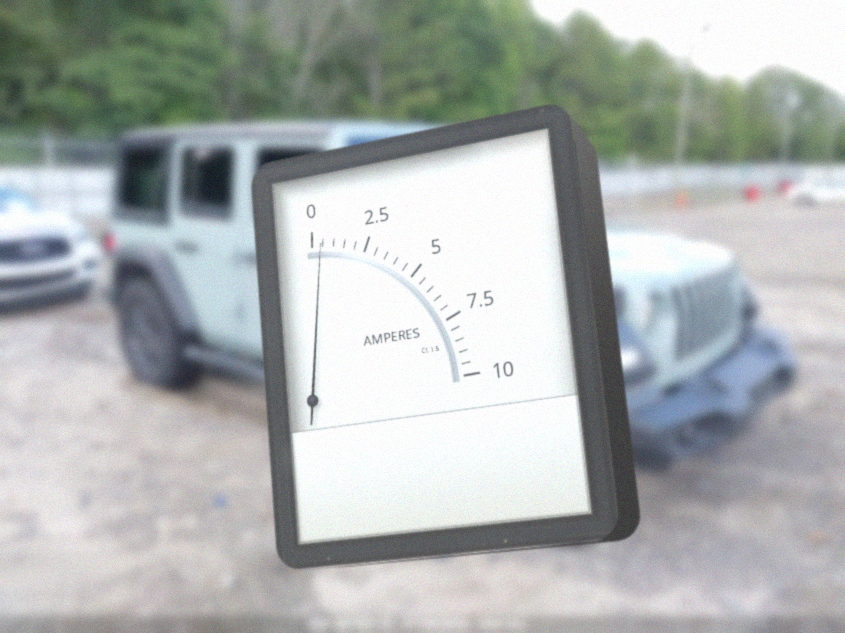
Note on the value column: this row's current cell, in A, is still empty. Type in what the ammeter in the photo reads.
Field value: 0.5 A
